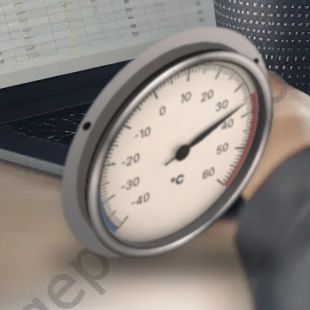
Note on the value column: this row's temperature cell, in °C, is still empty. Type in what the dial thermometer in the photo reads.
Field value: 35 °C
